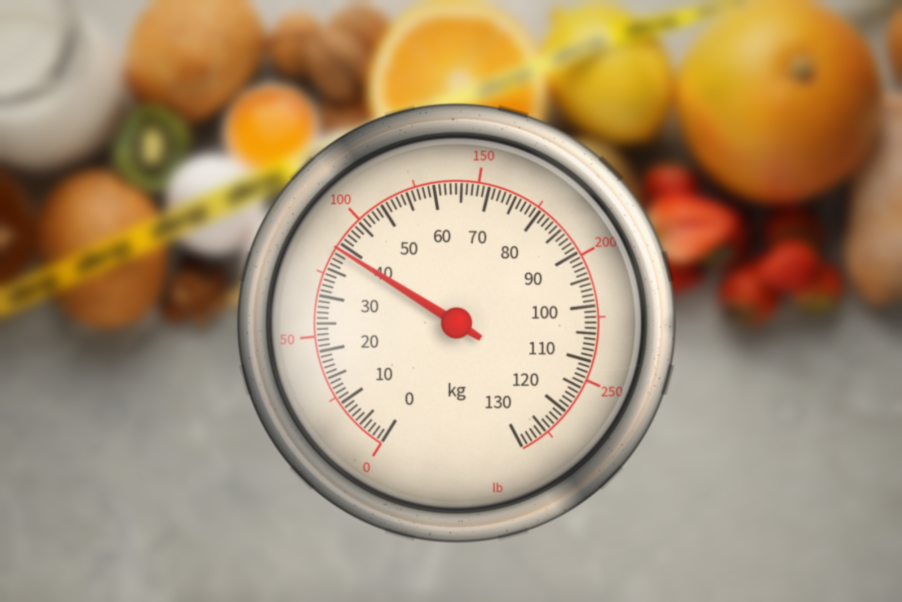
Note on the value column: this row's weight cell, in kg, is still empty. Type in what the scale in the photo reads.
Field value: 39 kg
